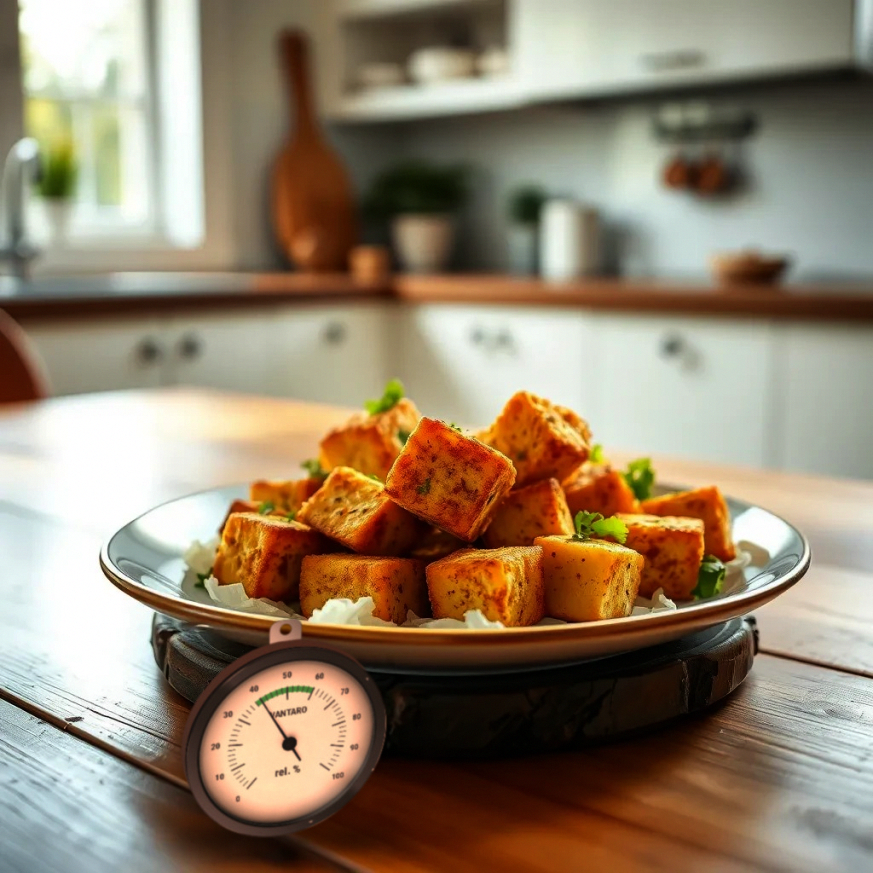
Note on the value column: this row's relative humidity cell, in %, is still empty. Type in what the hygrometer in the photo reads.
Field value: 40 %
